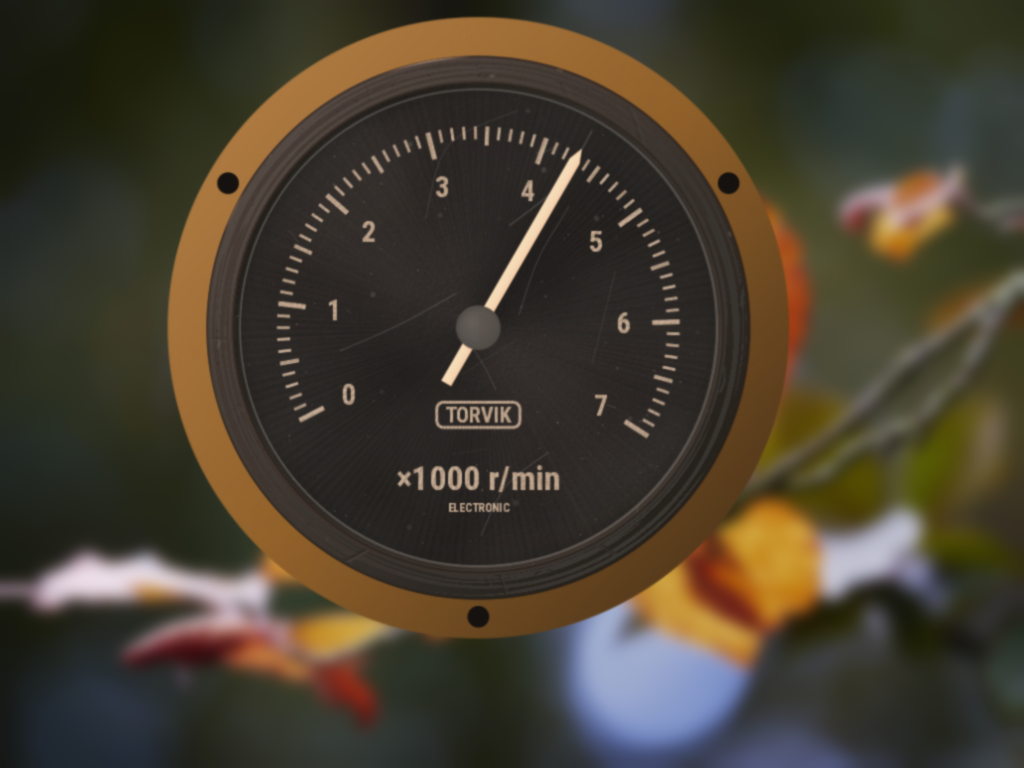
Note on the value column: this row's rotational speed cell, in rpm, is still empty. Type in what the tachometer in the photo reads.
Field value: 4300 rpm
